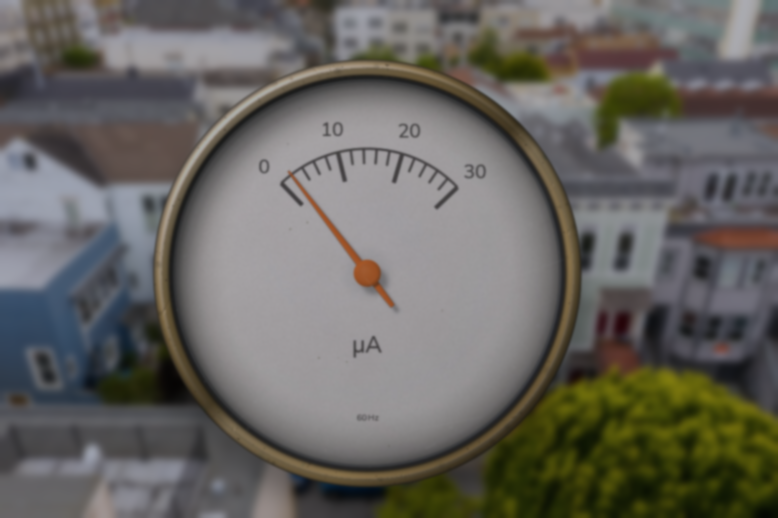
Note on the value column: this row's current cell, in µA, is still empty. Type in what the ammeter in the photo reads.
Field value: 2 µA
